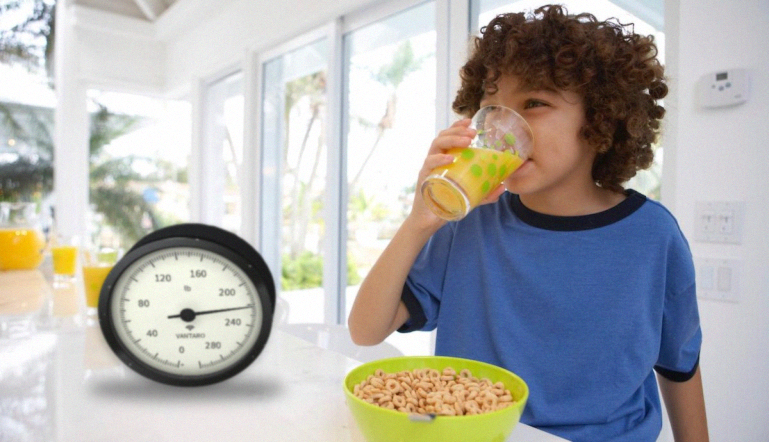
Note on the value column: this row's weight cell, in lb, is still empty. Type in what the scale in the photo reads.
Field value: 220 lb
